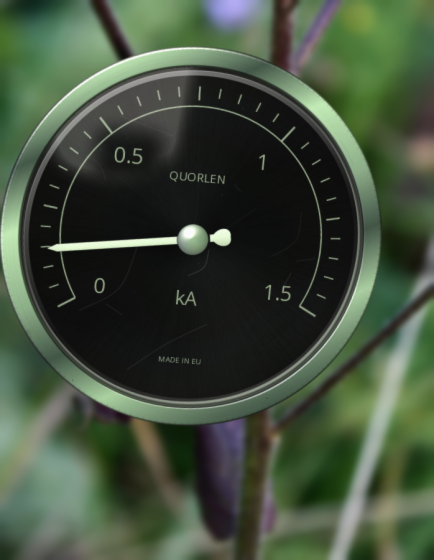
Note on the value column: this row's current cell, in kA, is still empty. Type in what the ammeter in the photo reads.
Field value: 0.15 kA
